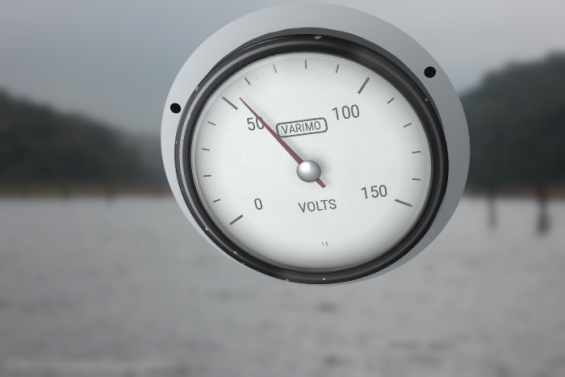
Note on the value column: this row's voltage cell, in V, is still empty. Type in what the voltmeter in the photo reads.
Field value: 55 V
